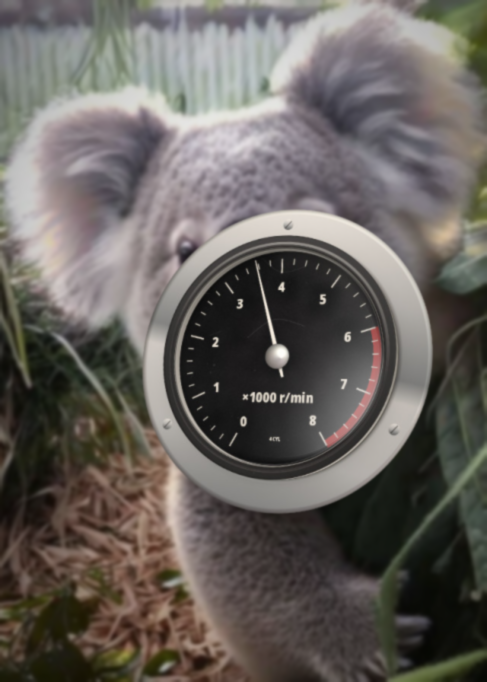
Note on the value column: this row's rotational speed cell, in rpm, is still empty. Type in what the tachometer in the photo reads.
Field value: 3600 rpm
